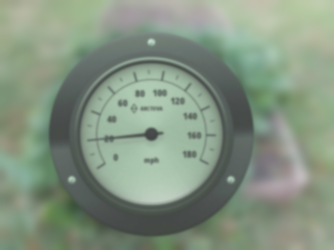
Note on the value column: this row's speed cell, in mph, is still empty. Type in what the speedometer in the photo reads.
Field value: 20 mph
